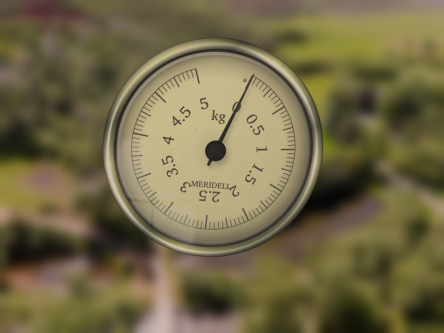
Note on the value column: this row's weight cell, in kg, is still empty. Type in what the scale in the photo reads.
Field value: 0 kg
